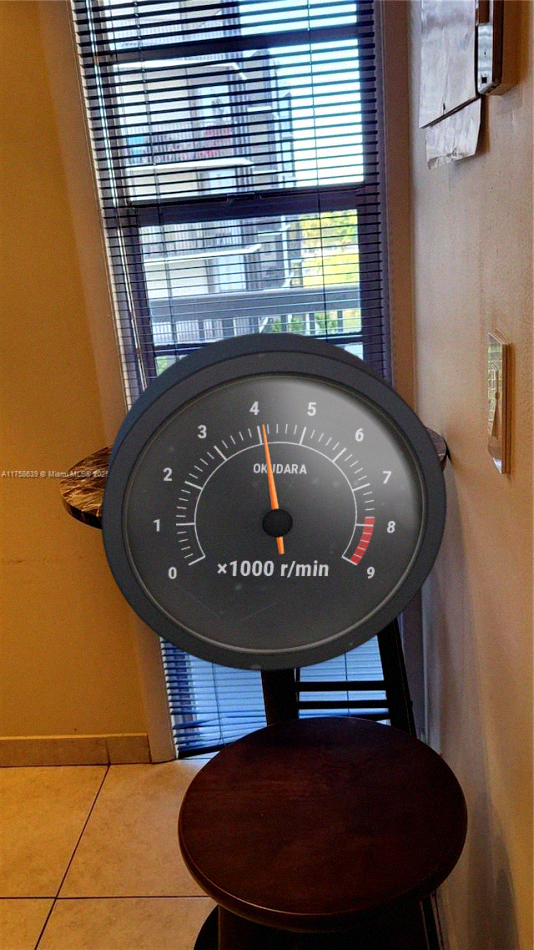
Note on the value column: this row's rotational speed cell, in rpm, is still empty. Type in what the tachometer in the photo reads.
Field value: 4100 rpm
